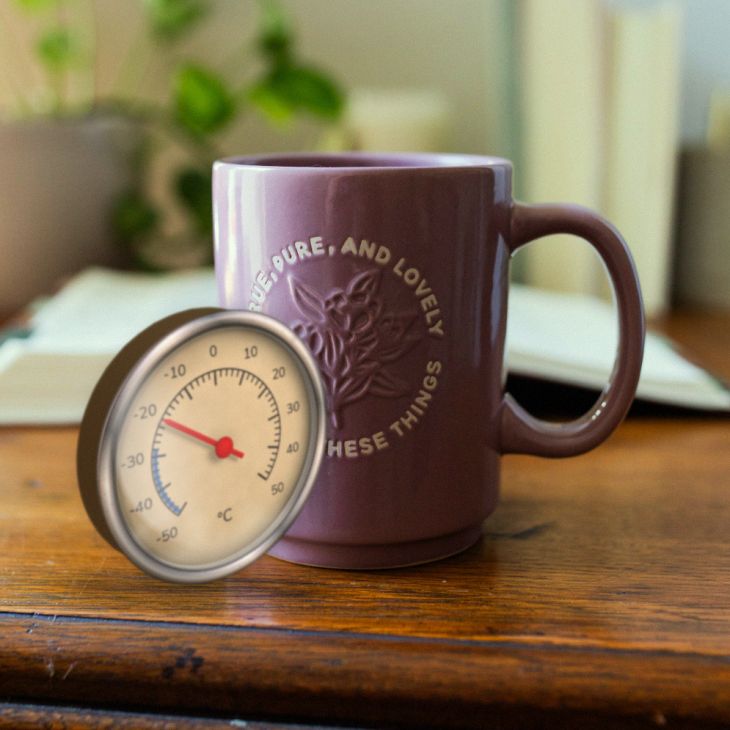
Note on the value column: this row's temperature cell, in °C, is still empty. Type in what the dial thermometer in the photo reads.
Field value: -20 °C
